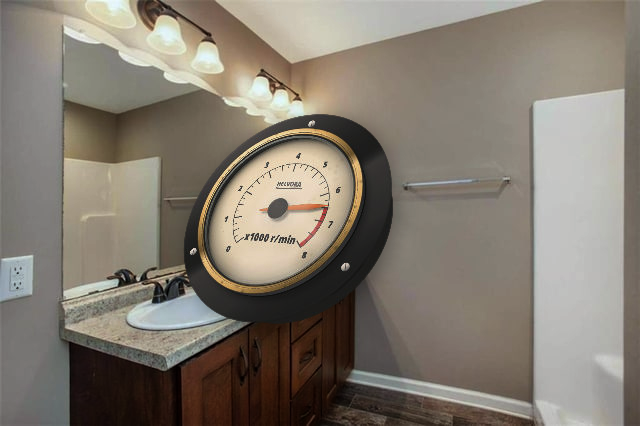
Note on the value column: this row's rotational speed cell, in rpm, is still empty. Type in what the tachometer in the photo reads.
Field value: 6500 rpm
